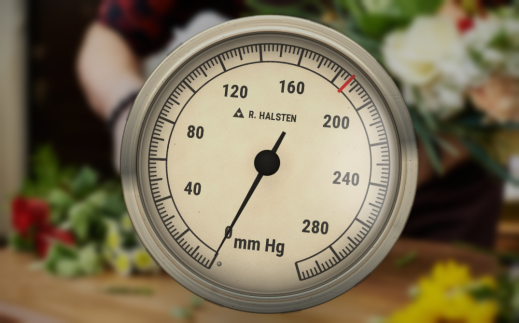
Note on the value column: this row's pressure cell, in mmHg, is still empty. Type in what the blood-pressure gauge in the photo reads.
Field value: 0 mmHg
